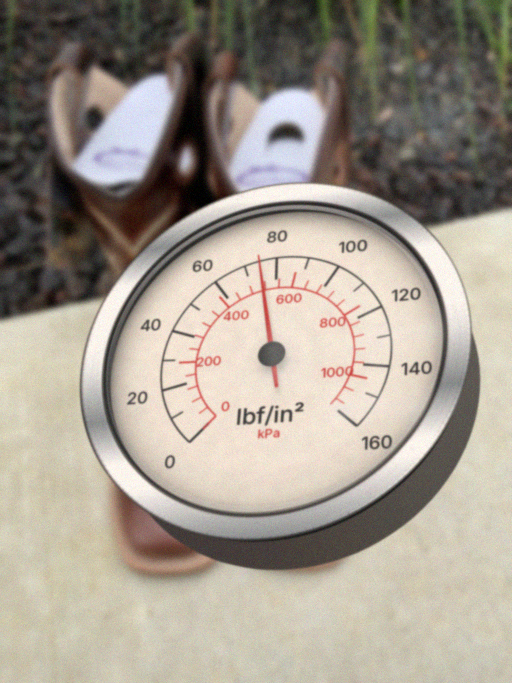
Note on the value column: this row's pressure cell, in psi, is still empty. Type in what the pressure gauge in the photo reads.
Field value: 75 psi
